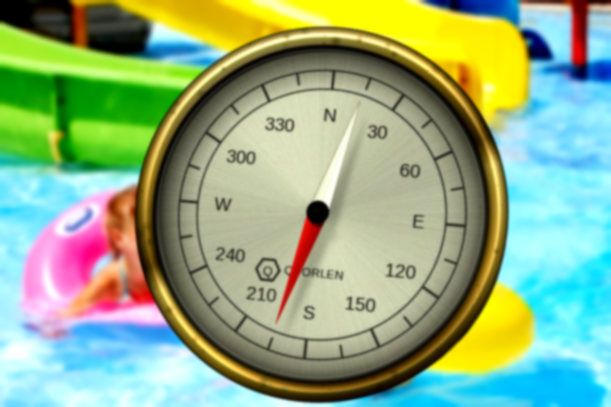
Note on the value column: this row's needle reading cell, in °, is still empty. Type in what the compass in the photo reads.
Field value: 195 °
